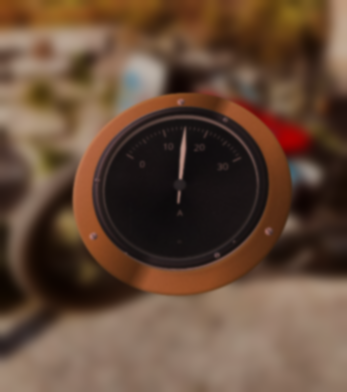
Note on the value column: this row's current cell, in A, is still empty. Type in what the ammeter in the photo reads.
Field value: 15 A
